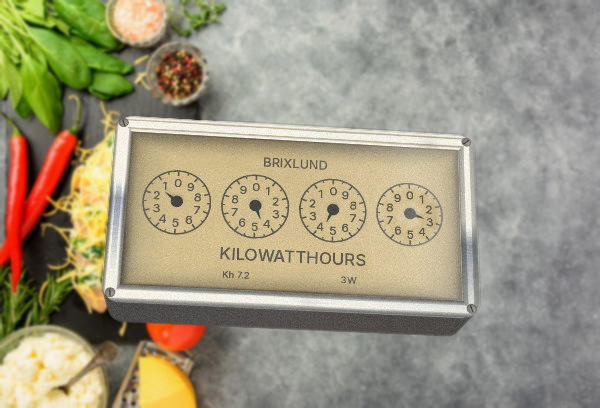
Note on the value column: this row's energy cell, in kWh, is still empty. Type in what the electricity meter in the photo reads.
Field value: 1443 kWh
